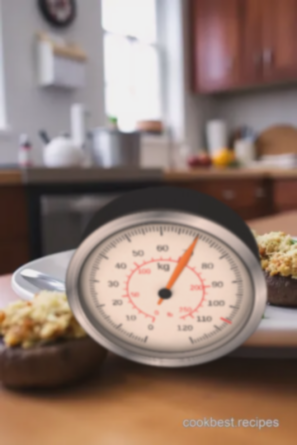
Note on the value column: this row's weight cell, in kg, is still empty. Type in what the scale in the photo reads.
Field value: 70 kg
